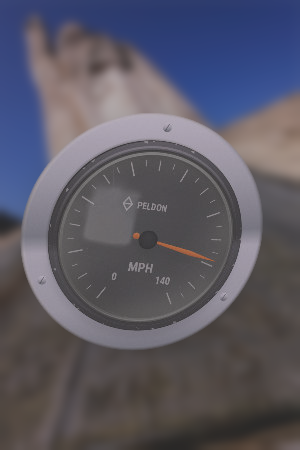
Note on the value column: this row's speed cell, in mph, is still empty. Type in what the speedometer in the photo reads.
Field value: 117.5 mph
